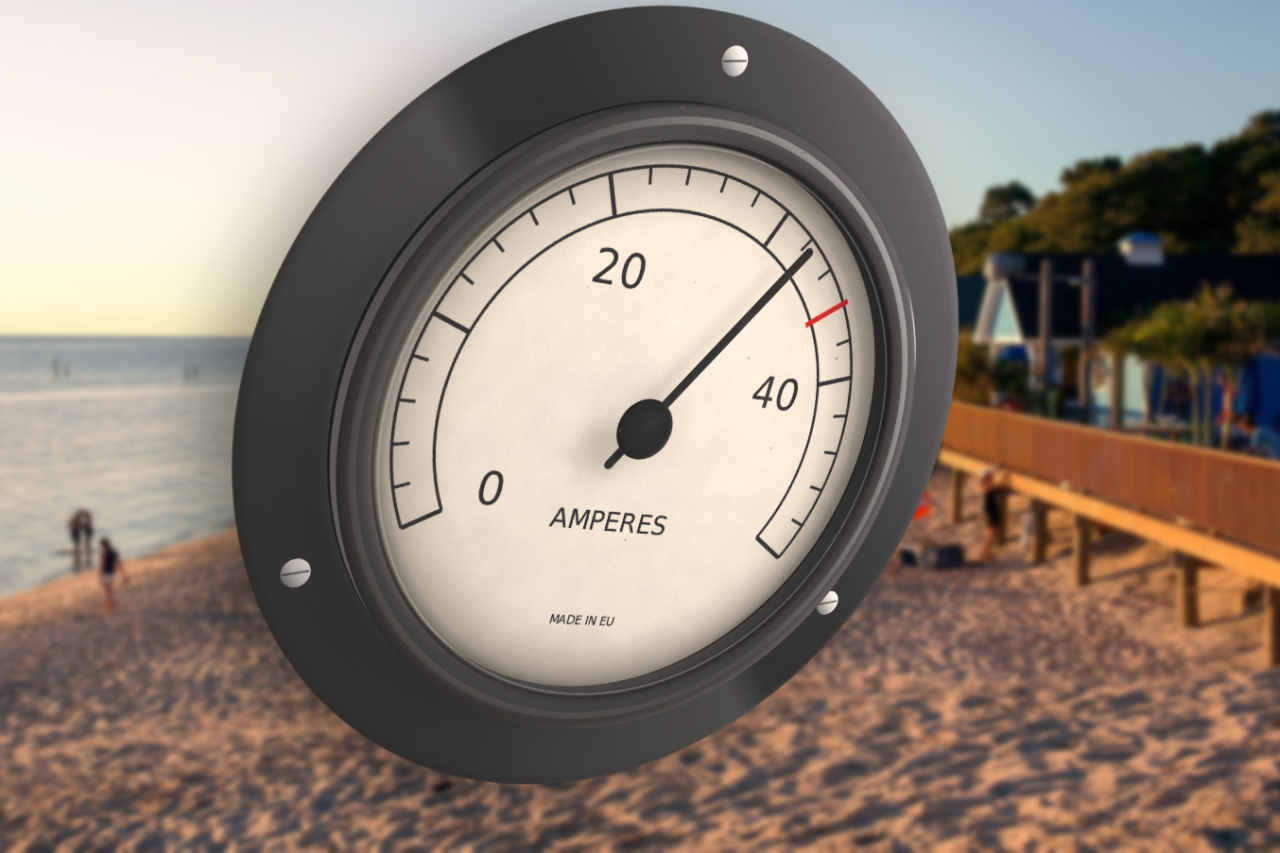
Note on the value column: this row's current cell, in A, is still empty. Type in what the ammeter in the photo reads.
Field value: 32 A
